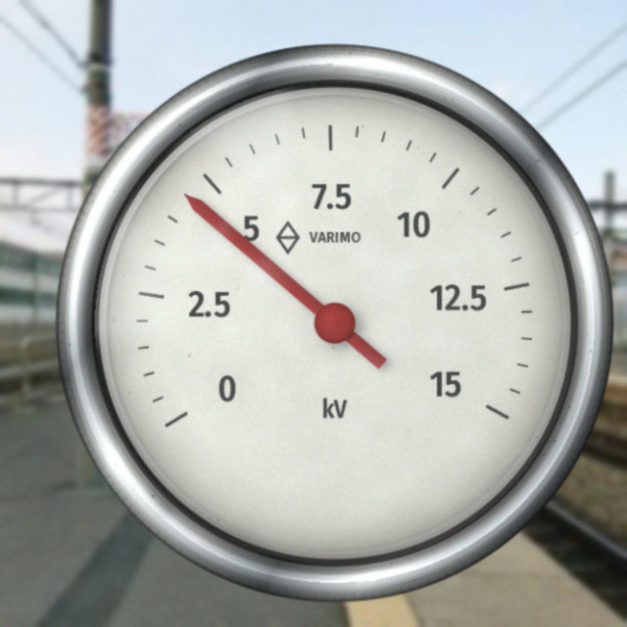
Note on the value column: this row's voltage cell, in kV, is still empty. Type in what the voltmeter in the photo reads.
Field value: 4.5 kV
